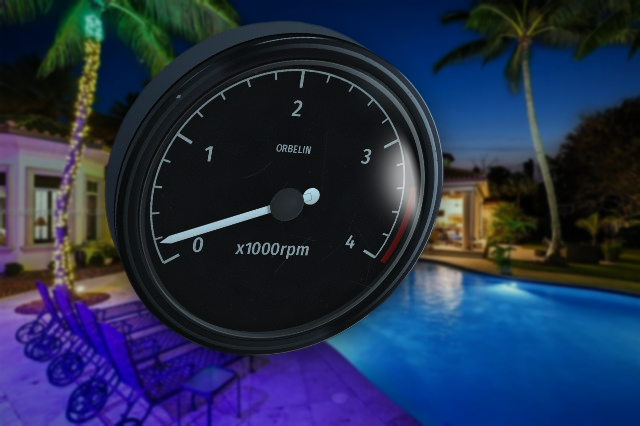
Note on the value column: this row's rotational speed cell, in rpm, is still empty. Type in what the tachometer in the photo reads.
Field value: 200 rpm
